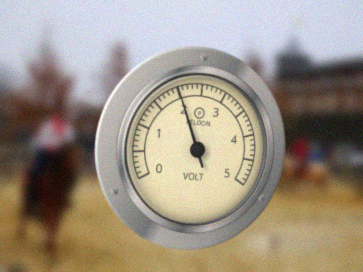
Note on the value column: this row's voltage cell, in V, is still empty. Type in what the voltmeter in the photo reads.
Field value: 2 V
